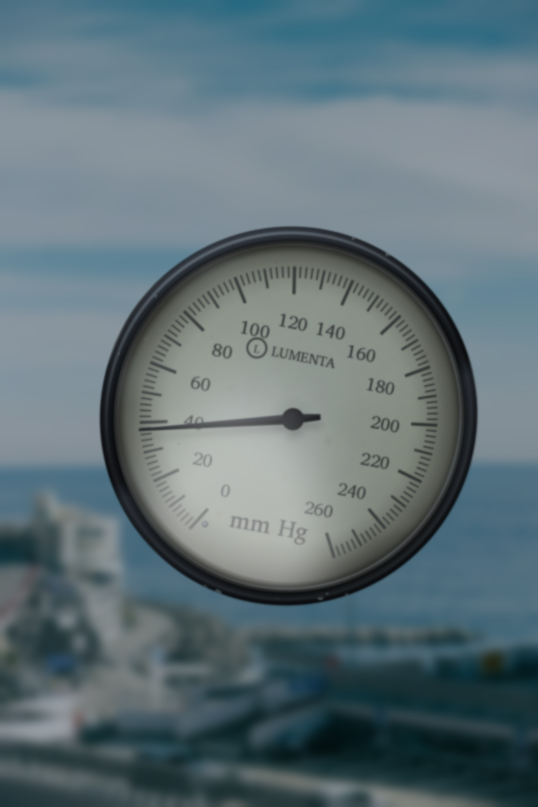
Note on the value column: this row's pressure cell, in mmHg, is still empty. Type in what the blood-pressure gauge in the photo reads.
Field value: 38 mmHg
